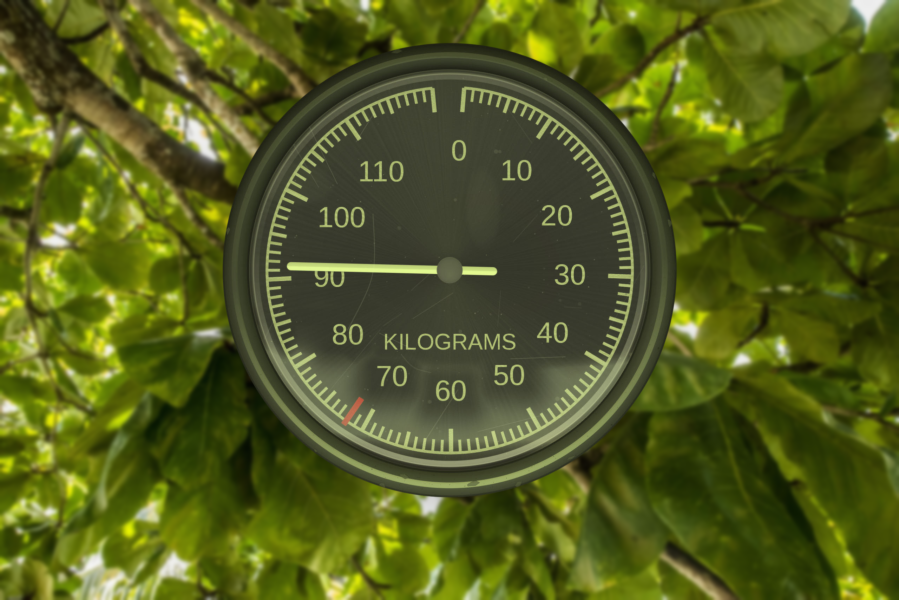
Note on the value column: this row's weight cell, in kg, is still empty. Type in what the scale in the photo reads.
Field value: 91.5 kg
